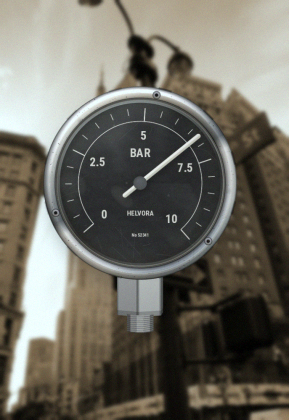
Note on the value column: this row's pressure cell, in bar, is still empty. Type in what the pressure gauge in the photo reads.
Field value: 6.75 bar
